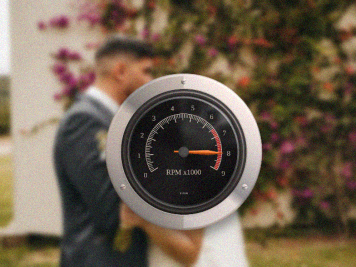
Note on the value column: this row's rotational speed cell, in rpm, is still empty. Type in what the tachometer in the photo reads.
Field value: 8000 rpm
